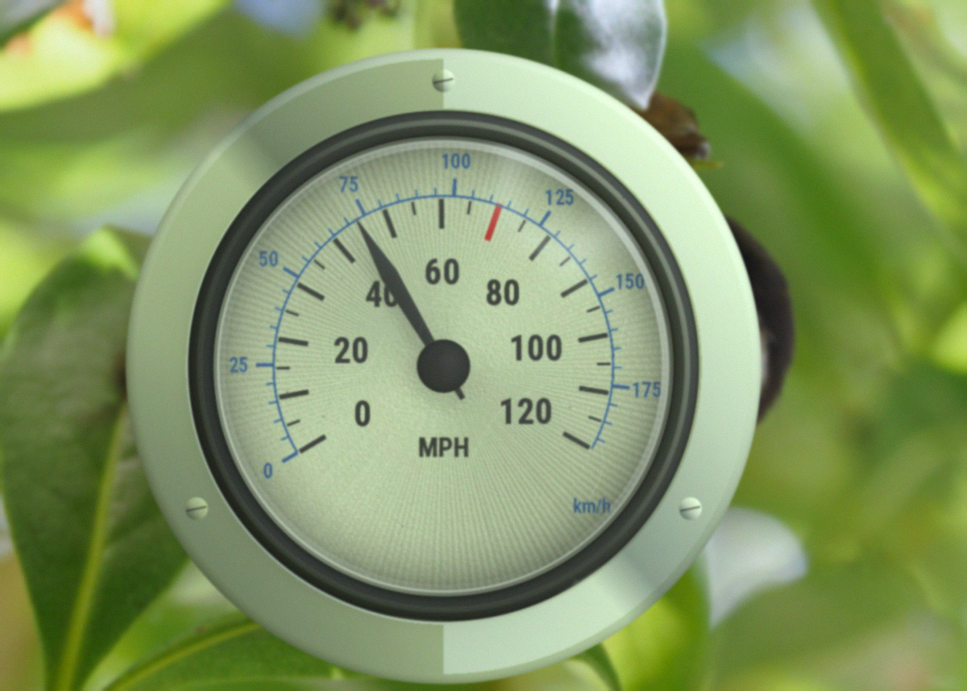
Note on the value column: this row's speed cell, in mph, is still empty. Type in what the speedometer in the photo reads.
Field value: 45 mph
